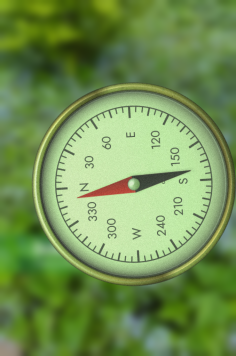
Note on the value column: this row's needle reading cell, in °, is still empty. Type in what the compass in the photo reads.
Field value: 350 °
